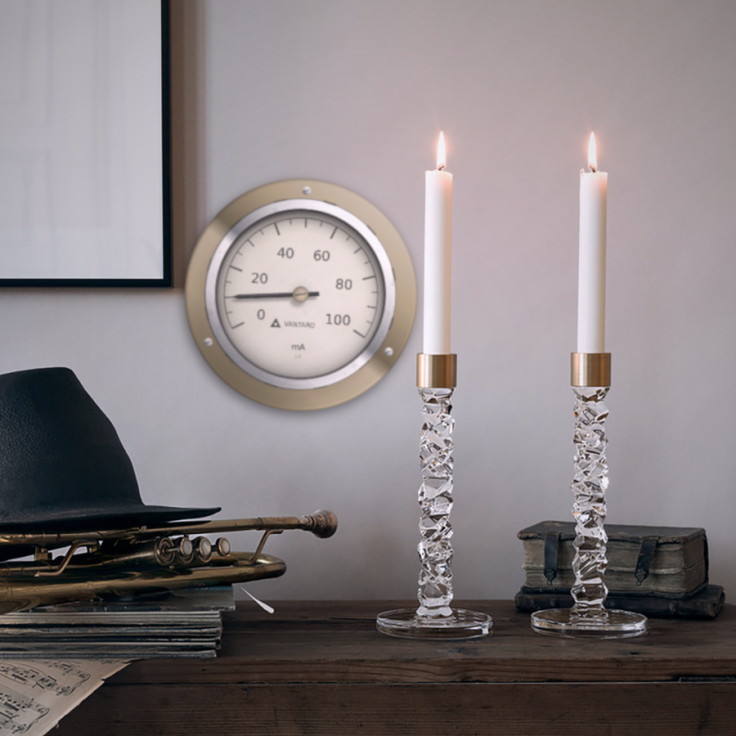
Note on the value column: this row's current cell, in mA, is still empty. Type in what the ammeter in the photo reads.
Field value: 10 mA
